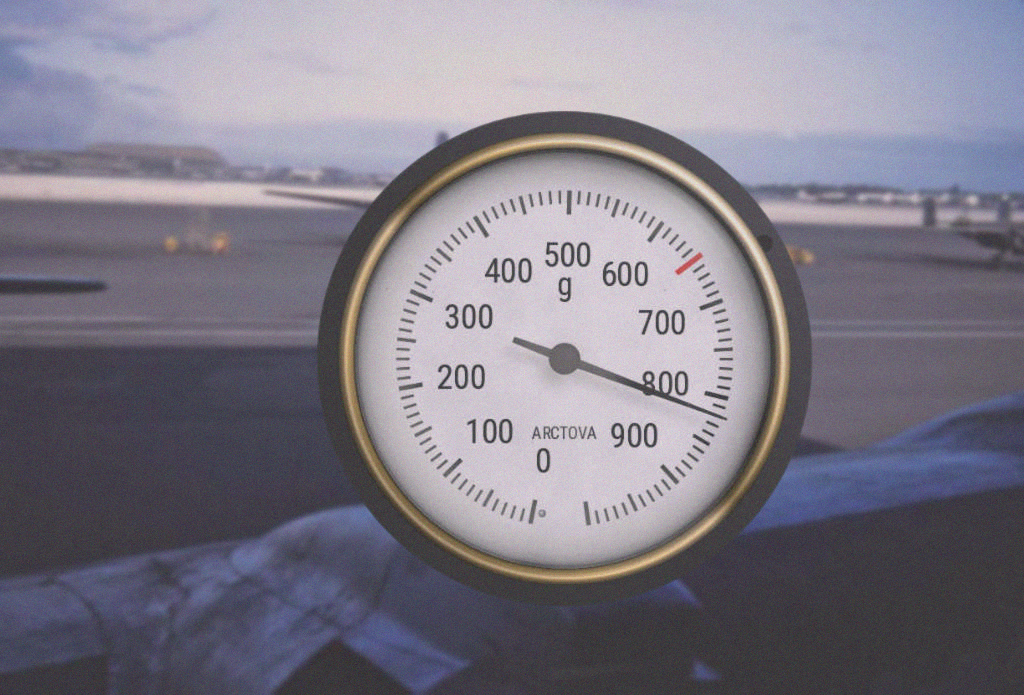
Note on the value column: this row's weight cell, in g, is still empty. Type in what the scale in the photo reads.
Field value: 820 g
